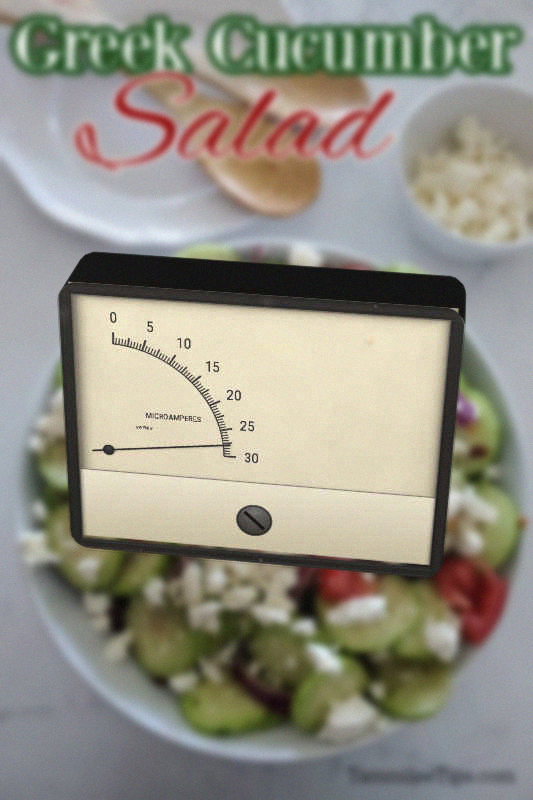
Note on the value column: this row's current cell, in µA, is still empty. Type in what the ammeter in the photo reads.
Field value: 27.5 µA
